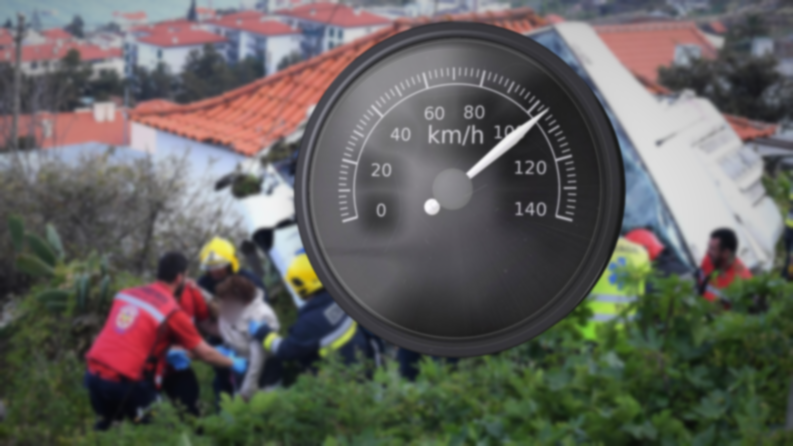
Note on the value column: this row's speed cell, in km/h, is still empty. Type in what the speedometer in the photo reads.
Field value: 104 km/h
